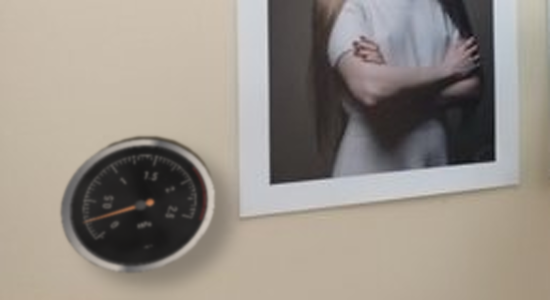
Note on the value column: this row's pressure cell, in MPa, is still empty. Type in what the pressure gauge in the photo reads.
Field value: 0.25 MPa
